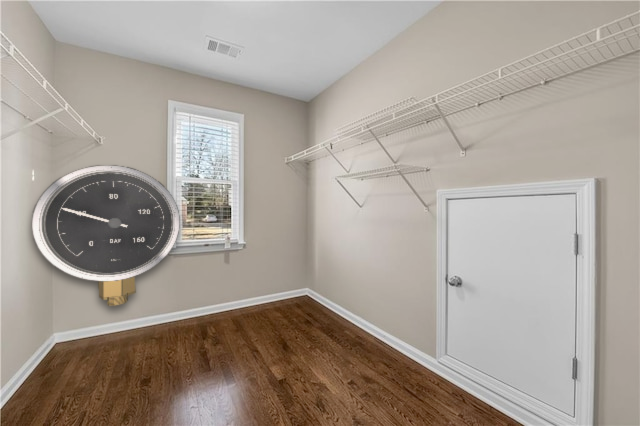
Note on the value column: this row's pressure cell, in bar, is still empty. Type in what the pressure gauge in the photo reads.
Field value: 40 bar
